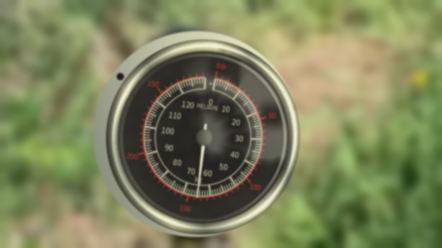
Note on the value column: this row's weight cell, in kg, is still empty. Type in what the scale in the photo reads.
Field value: 65 kg
